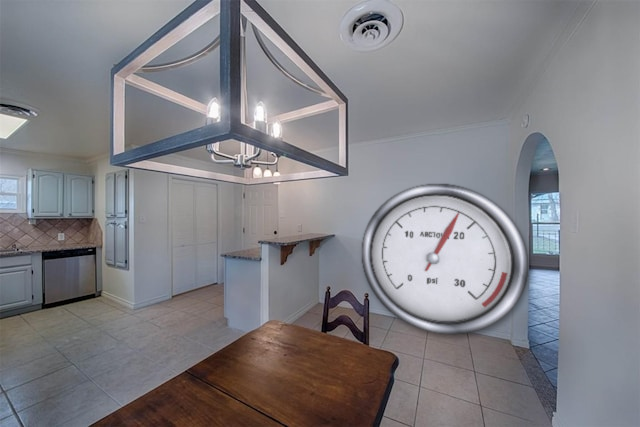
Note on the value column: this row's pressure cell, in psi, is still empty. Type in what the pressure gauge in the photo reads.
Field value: 18 psi
